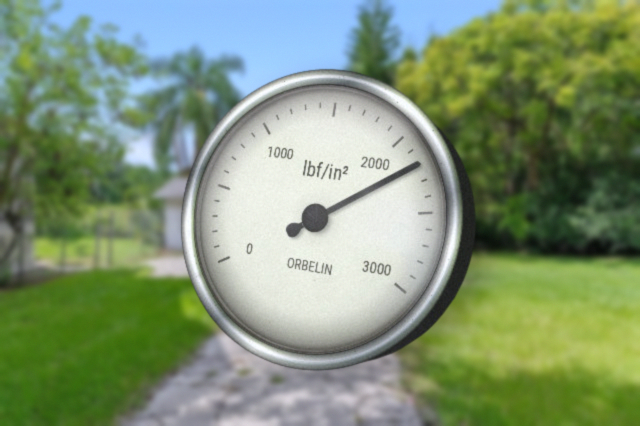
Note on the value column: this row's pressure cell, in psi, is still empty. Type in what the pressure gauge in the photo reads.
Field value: 2200 psi
